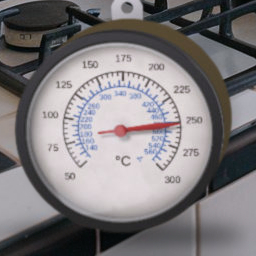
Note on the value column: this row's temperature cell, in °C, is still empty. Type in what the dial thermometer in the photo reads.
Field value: 250 °C
